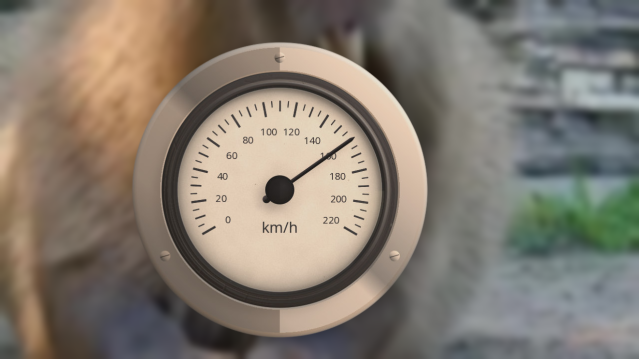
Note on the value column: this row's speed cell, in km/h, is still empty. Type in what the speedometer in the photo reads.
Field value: 160 km/h
